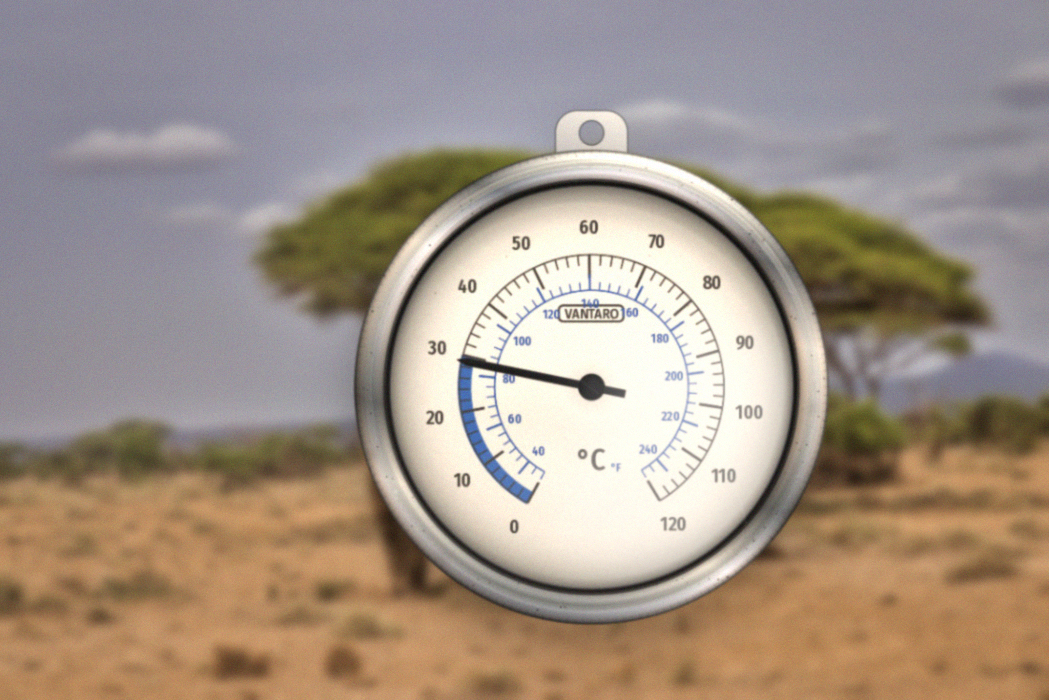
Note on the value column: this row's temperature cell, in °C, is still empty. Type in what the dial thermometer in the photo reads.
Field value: 29 °C
